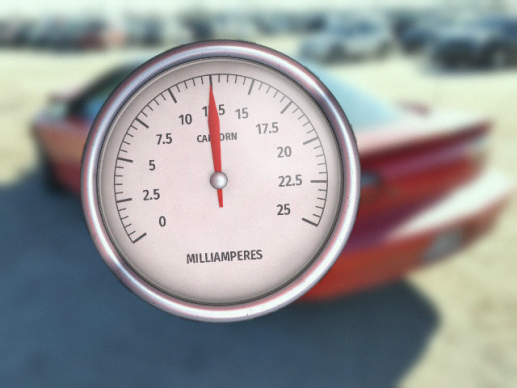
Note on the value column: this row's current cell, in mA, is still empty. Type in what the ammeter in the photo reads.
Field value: 12.5 mA
